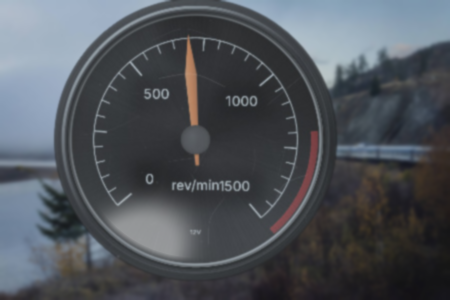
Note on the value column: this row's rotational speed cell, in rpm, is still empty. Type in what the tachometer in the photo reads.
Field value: 700 rpm
